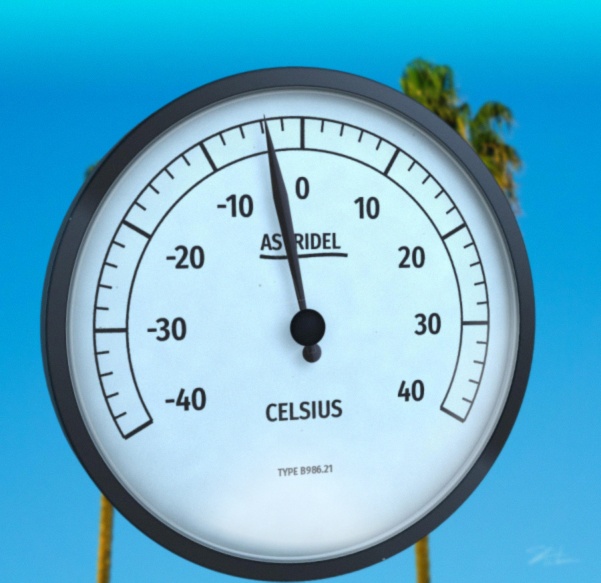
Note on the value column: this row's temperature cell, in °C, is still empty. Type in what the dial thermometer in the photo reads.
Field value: -4 °C
